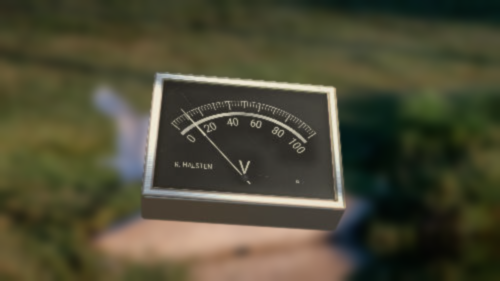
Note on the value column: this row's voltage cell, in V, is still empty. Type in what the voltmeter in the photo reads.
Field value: 10 V
